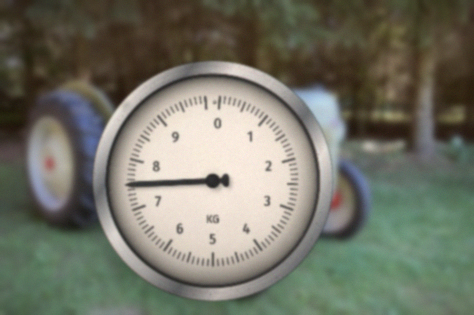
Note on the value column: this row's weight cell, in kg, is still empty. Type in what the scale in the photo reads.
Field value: 7.5 kg
